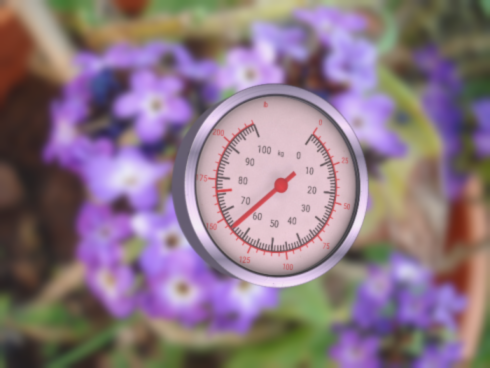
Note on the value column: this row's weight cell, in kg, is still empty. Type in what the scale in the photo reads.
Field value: 65 kg
